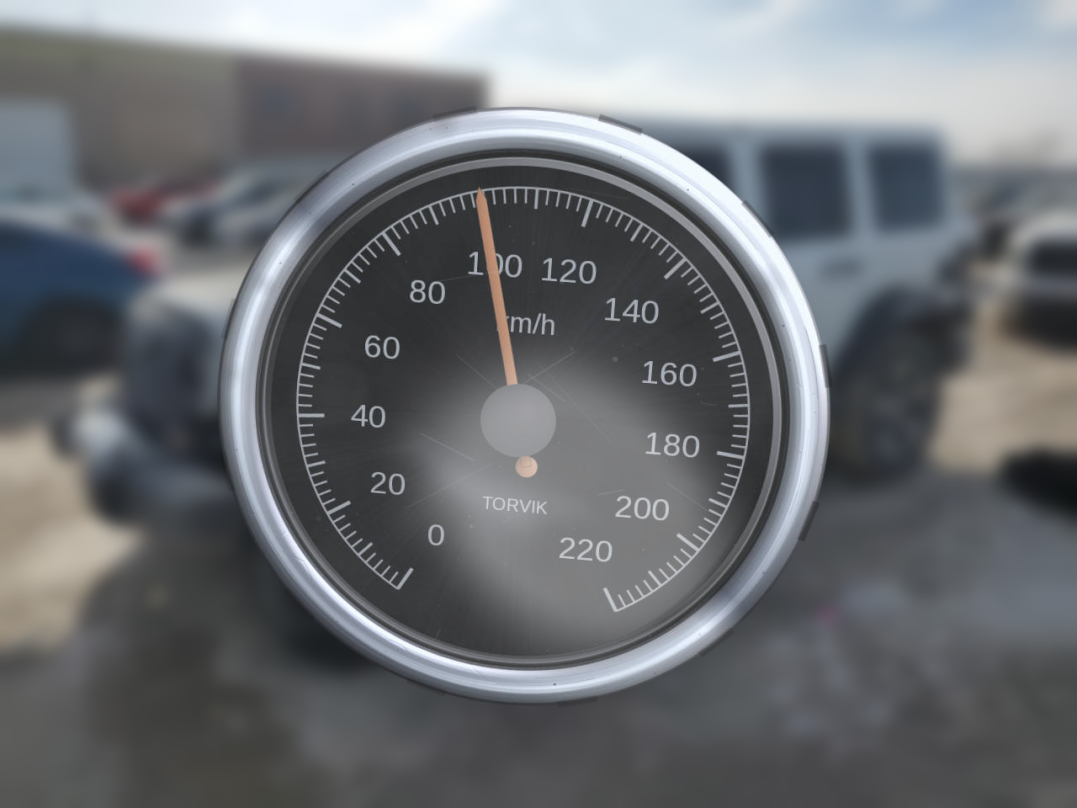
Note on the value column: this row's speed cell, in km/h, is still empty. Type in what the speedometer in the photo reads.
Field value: 100 km/h
